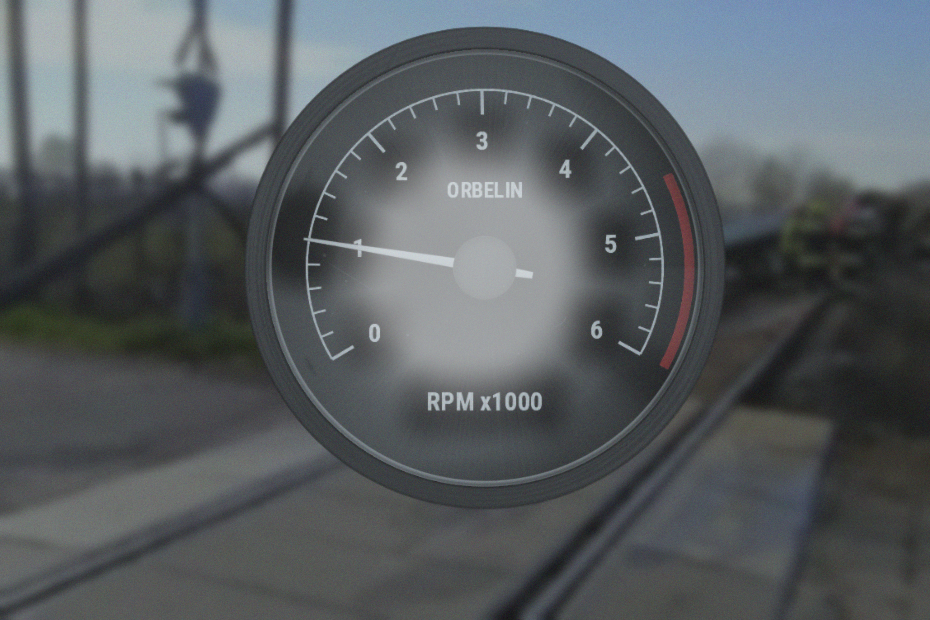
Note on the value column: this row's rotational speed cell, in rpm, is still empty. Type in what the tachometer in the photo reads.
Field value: 1000 rpm
